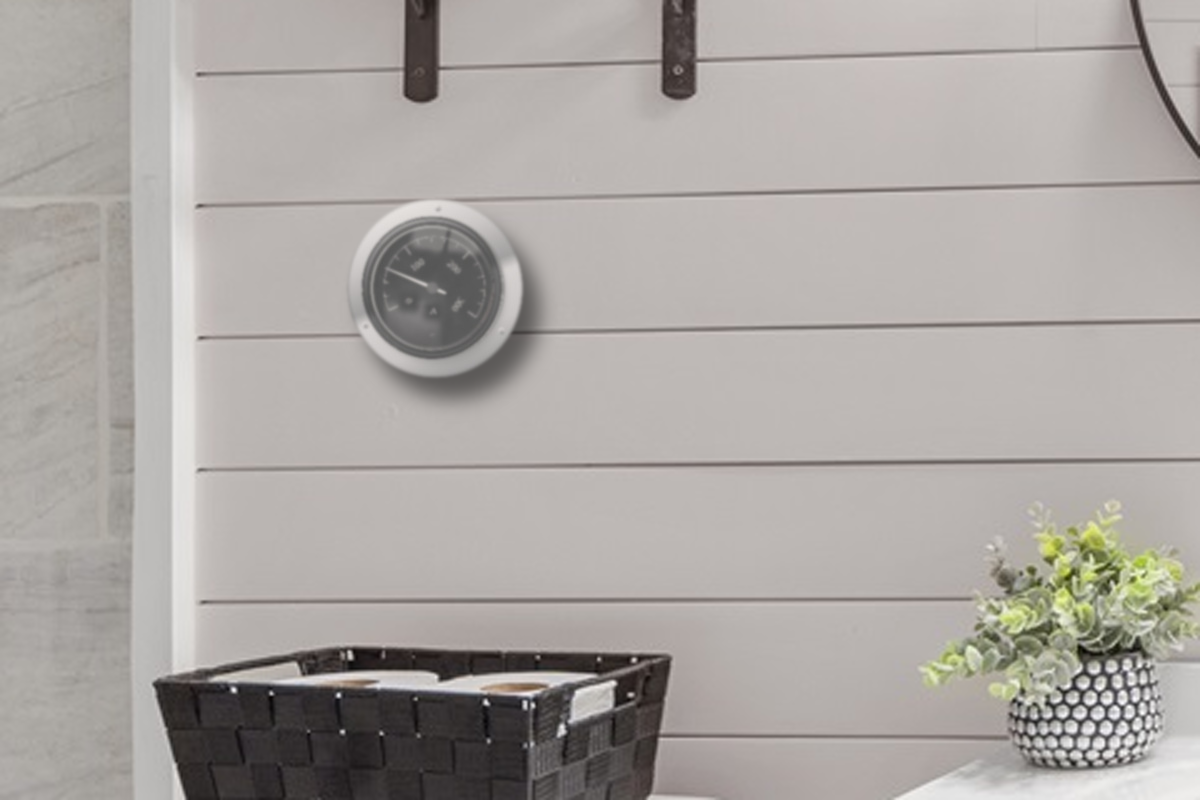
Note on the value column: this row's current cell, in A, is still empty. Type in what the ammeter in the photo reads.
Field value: 60 A
